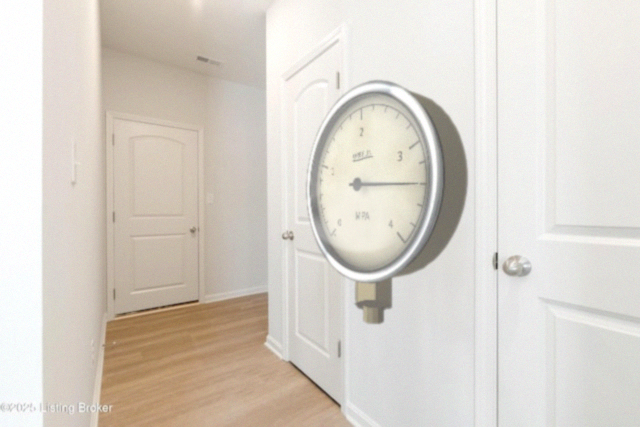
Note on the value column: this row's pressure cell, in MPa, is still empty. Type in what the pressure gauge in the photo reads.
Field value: 3.4 MPa
